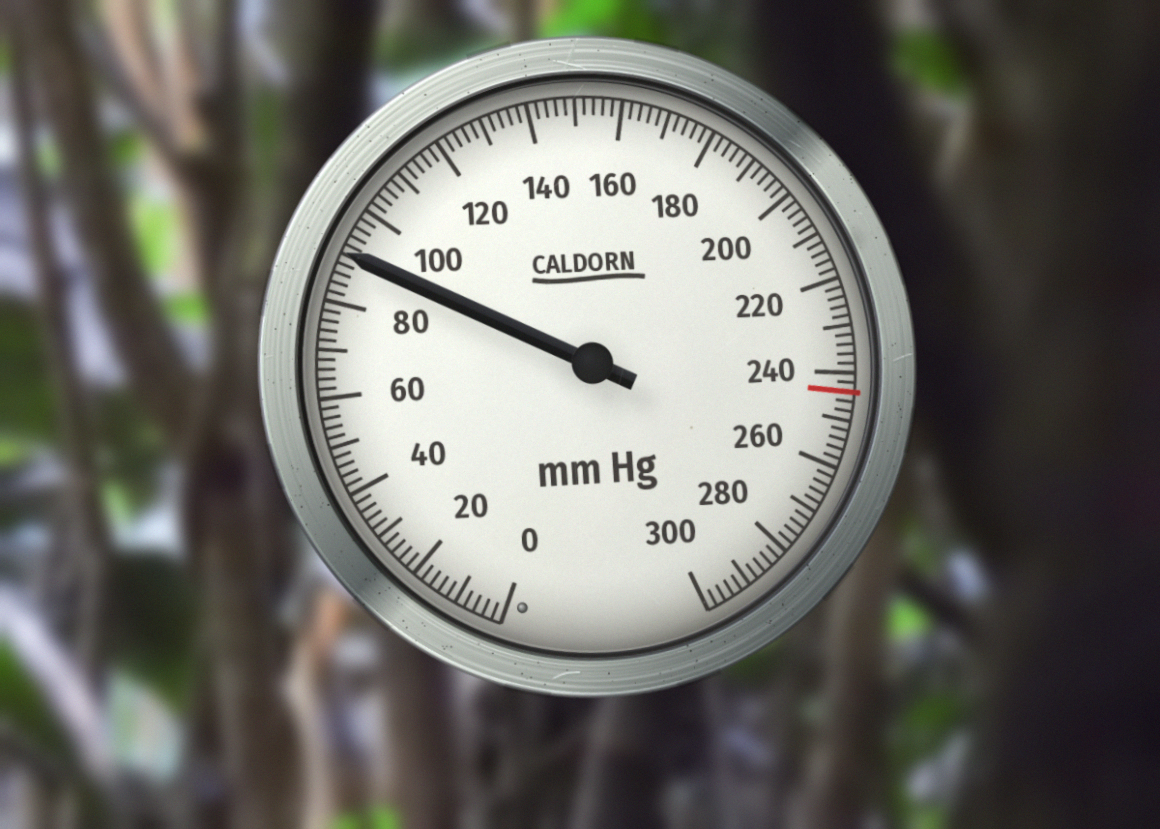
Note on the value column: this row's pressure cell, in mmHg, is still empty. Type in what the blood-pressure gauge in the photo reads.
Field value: 90 mmHg
